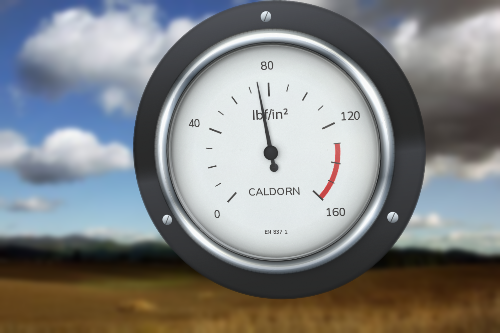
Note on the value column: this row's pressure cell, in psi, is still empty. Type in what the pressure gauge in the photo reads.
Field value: 75 psi
